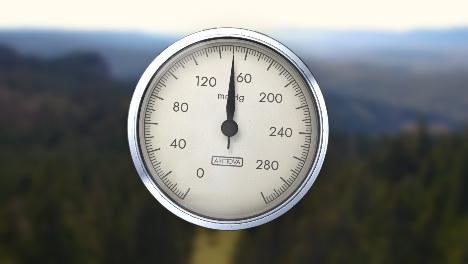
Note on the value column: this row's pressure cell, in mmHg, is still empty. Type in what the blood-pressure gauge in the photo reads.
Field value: 150 mmHg
